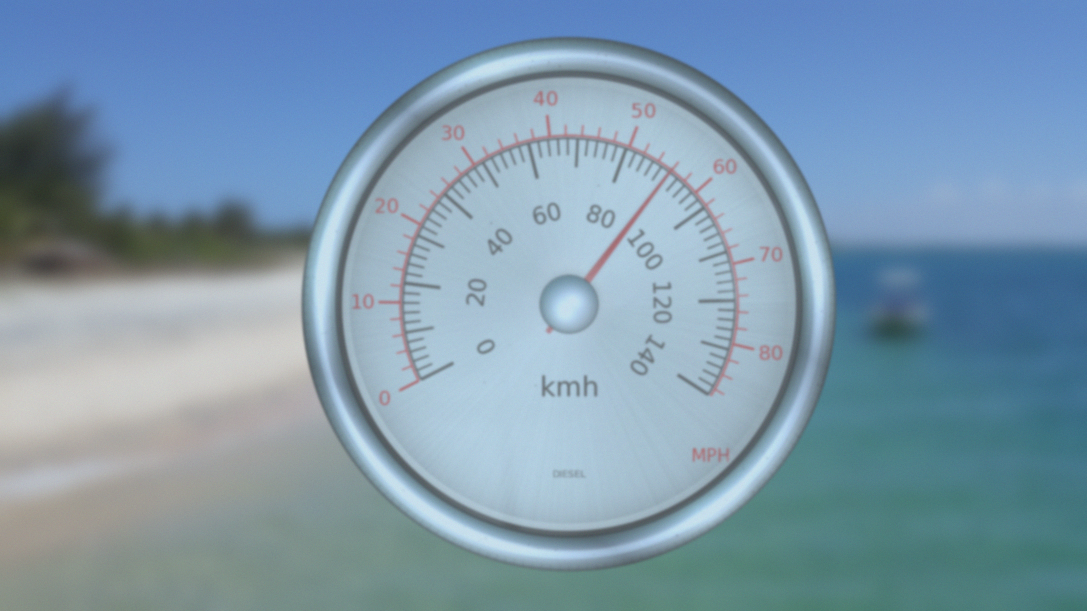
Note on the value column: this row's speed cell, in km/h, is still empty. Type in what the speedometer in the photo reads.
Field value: 90 km/h
